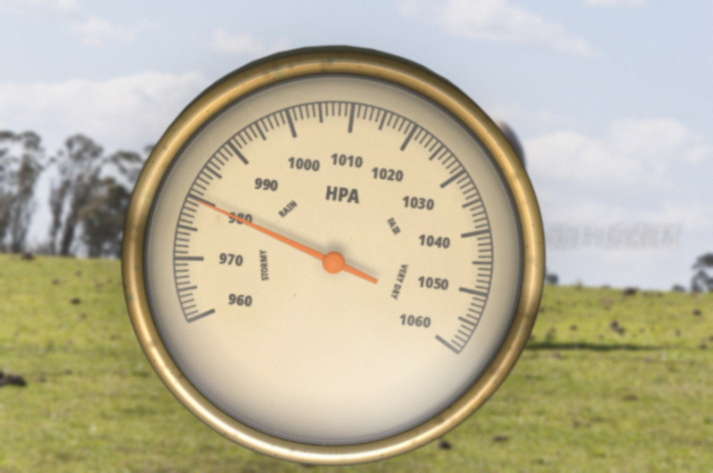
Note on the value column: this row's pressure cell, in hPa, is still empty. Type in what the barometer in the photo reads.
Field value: 980 hPa
